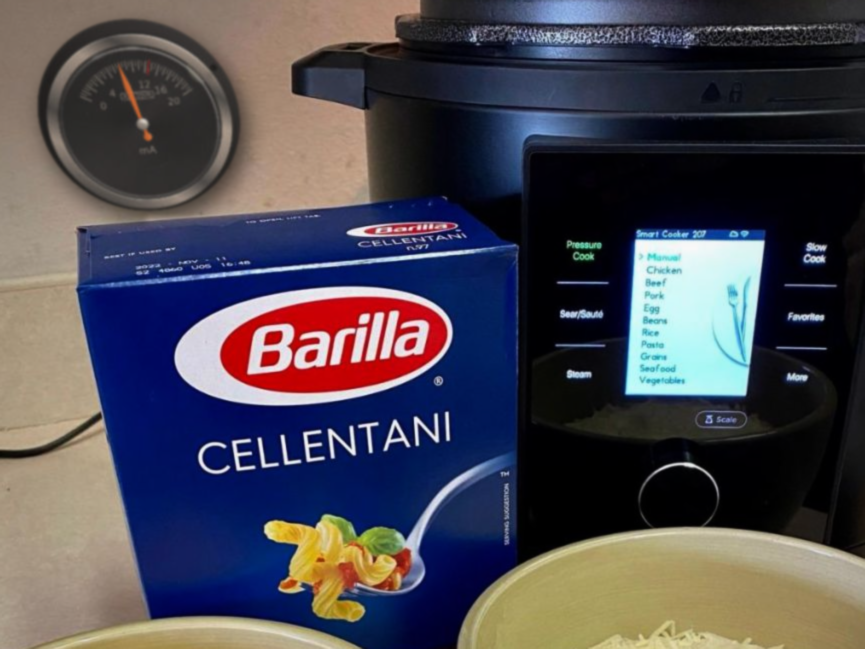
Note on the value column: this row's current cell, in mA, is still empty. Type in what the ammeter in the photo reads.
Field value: 8 mA
